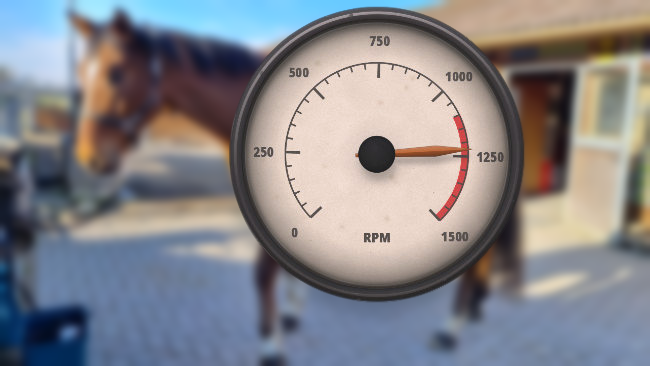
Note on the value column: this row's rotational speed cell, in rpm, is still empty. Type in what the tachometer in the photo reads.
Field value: 1225 rpm
